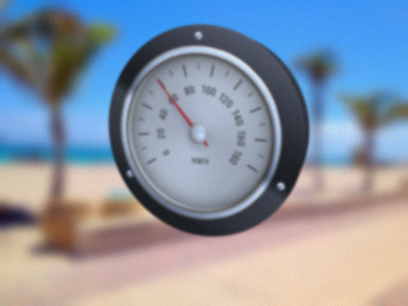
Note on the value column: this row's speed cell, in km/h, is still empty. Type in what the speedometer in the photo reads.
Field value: 60 km/h
